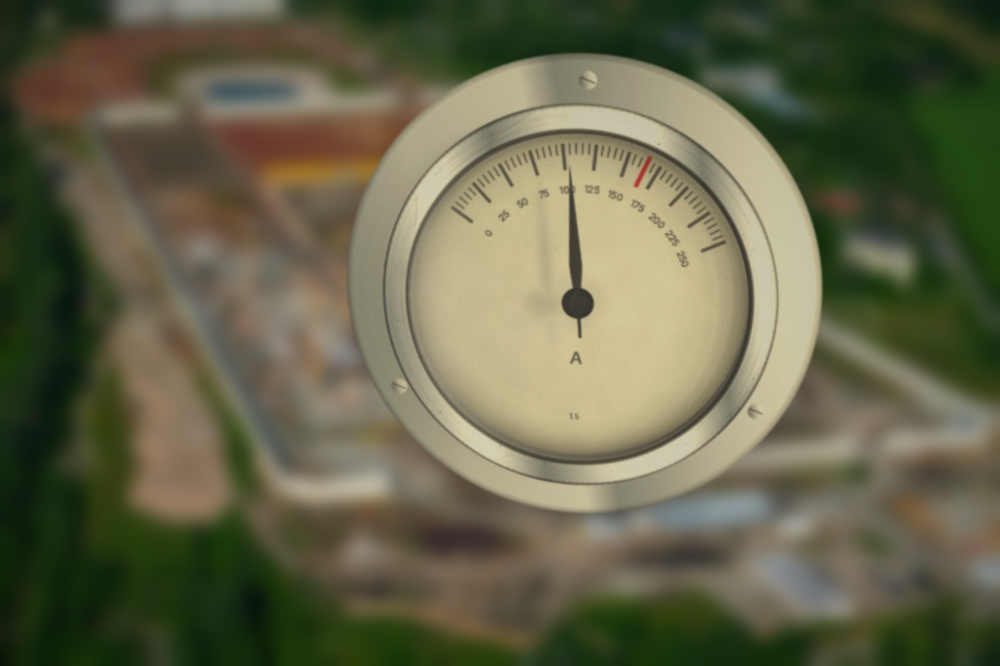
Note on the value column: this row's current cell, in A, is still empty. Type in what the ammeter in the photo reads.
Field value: 105 A
